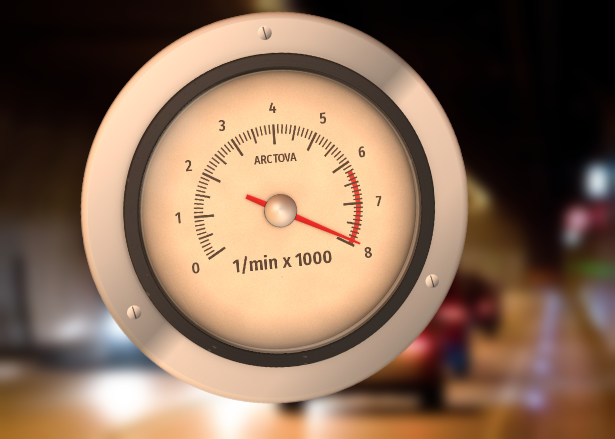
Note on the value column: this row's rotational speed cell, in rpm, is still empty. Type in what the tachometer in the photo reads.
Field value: 7900 rpm
